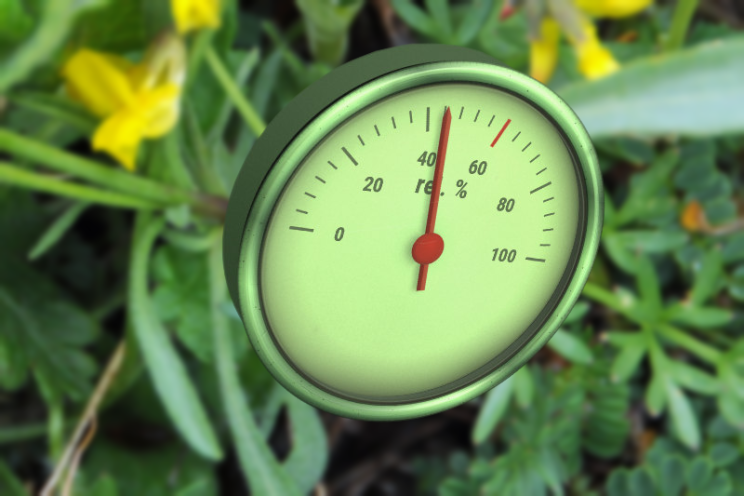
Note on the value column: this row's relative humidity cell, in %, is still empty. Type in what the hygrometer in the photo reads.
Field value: 44 %
